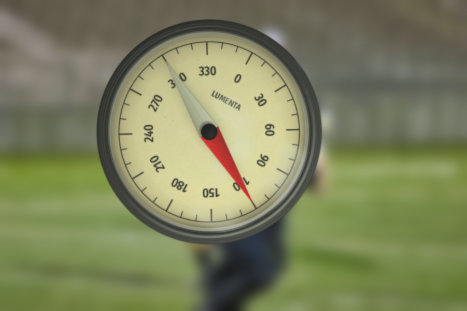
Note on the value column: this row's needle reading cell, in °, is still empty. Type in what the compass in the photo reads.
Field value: 120 °
